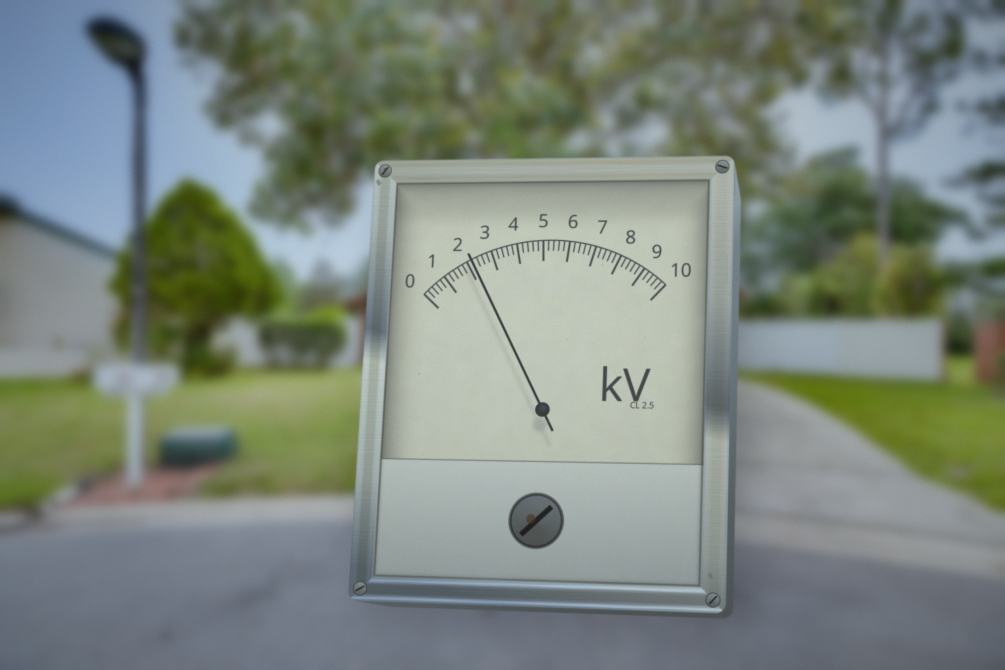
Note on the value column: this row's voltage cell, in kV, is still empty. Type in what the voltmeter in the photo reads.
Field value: 2.2 kV
